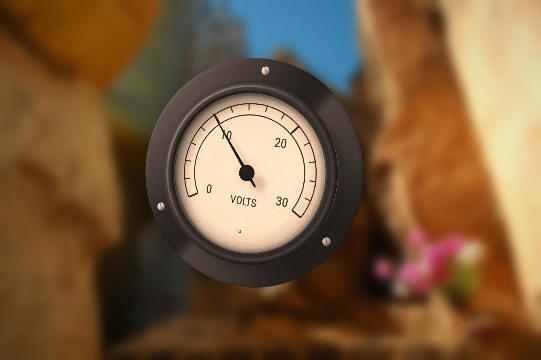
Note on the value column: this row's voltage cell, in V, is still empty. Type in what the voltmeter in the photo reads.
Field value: 10 V
